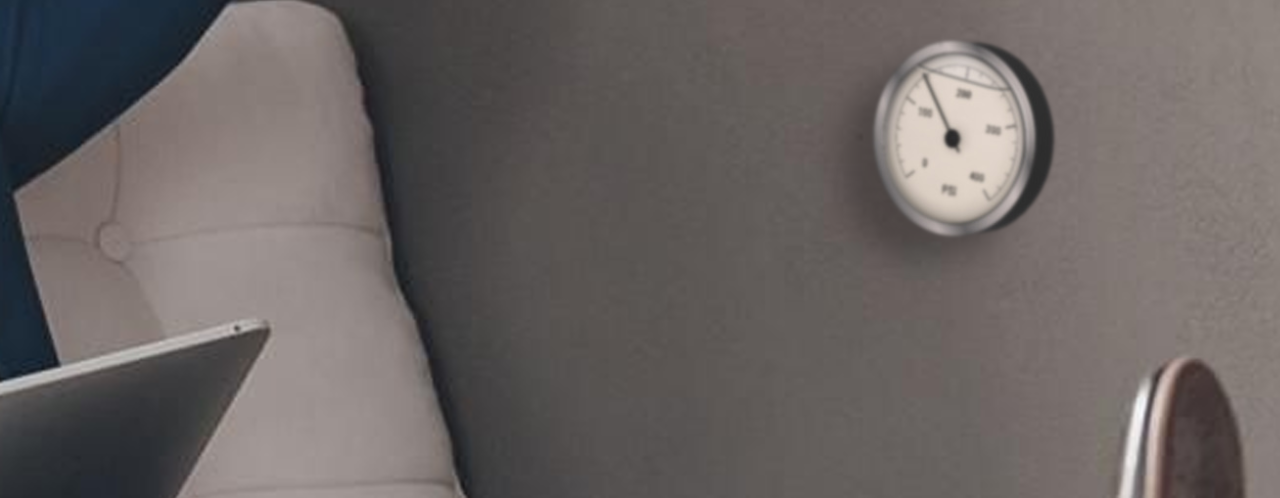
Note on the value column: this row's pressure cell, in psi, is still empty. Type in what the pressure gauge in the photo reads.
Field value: 140 psi
